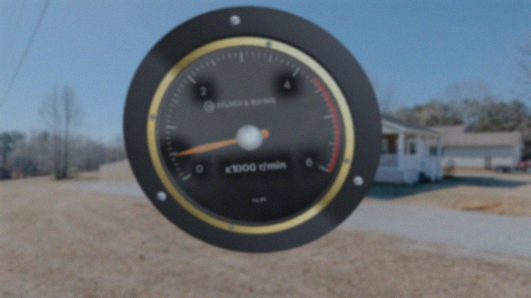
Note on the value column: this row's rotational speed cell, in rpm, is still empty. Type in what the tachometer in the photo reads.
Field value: 500 rpm
